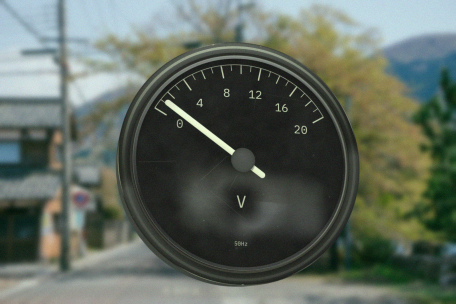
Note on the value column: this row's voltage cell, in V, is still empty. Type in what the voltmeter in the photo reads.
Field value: 1 V
